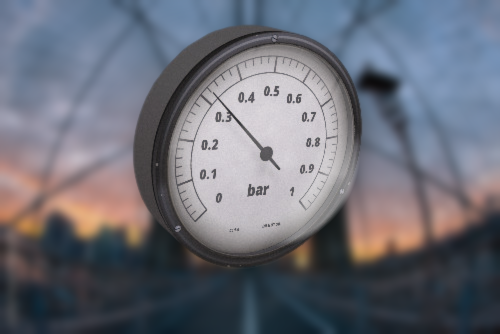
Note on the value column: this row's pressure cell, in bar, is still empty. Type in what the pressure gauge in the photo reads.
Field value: 0.32 bar
